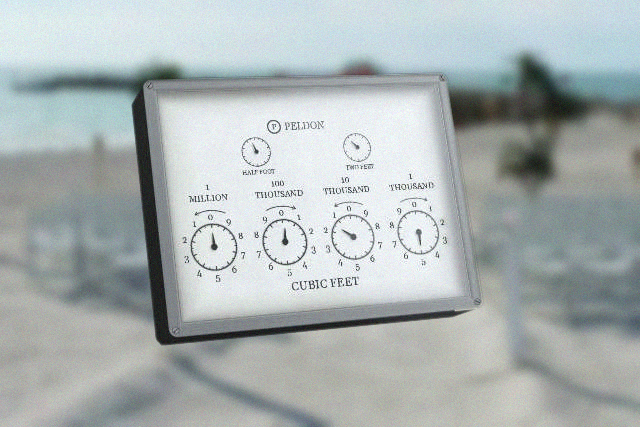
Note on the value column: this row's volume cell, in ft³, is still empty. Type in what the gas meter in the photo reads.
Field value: 1500 ft³
